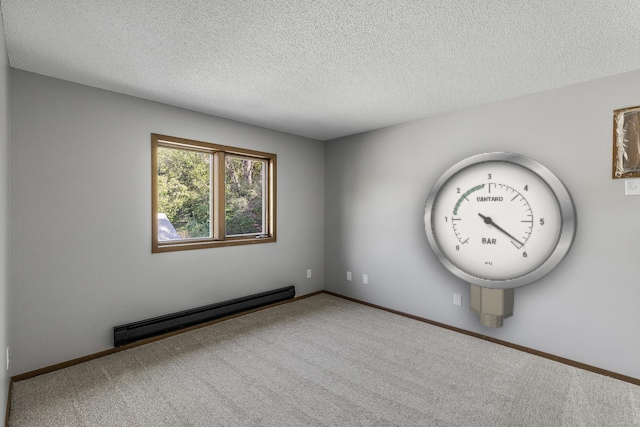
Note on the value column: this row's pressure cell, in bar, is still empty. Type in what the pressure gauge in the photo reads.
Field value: 5.8 bar
